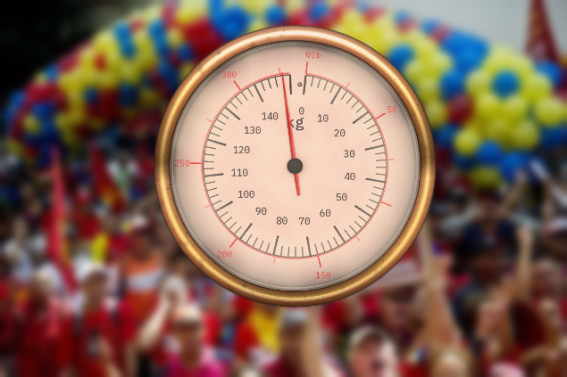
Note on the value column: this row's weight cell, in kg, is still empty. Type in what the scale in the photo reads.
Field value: 148 kg
